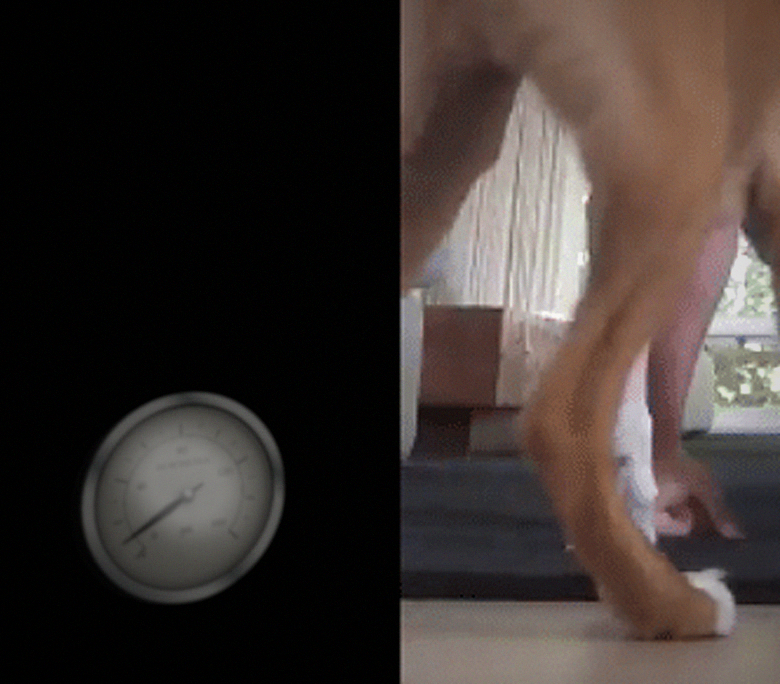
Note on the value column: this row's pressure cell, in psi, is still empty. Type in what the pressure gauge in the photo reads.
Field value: 10 psi
